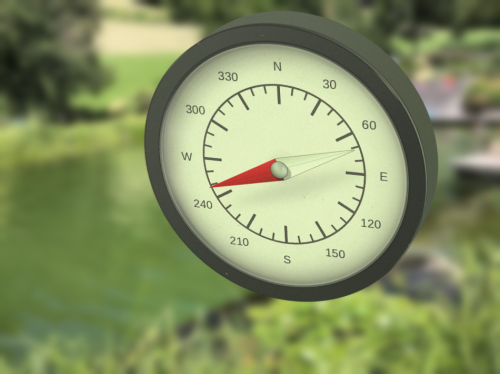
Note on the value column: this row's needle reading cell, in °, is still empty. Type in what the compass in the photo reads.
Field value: 250 °
